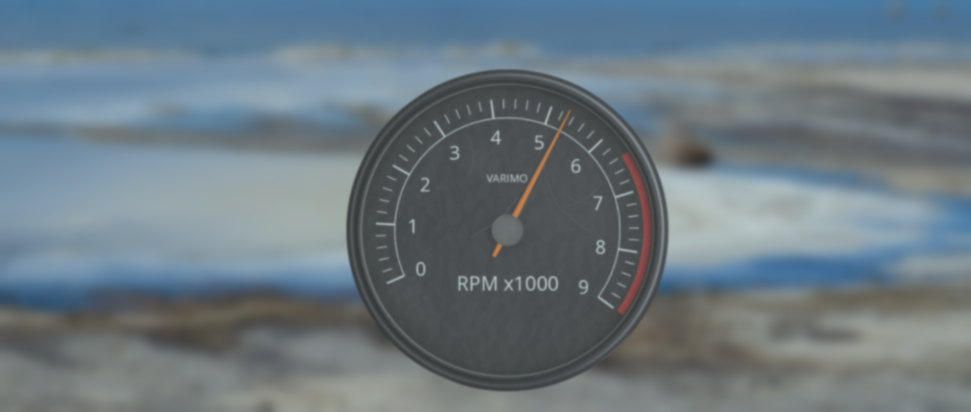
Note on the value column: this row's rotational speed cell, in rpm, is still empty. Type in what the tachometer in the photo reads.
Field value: 5300 rpm
